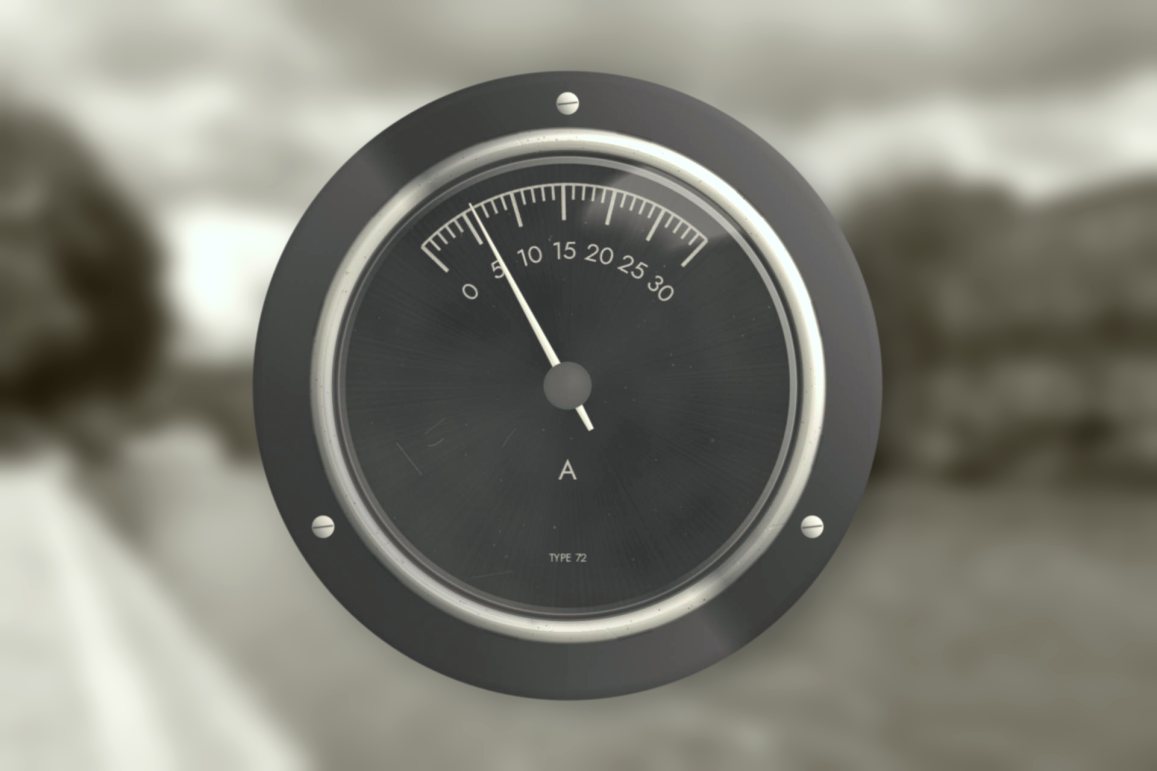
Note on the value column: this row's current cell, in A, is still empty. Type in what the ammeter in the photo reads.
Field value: 6 A
